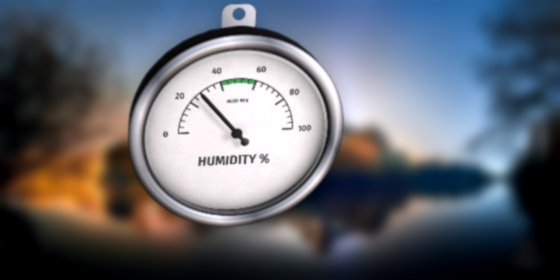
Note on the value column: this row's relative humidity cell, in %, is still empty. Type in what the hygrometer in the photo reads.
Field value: 28 %
